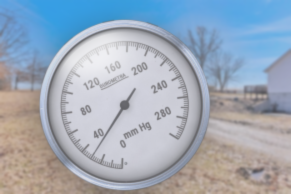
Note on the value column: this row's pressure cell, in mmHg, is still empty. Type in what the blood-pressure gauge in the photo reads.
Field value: 30 mmHg
